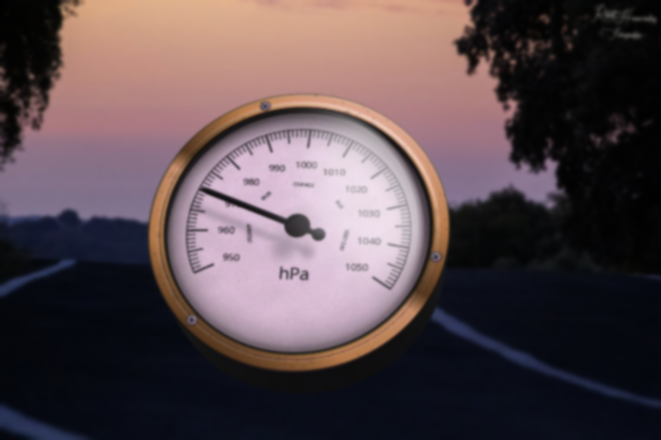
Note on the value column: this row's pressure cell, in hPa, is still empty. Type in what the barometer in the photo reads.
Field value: 970 hPa
